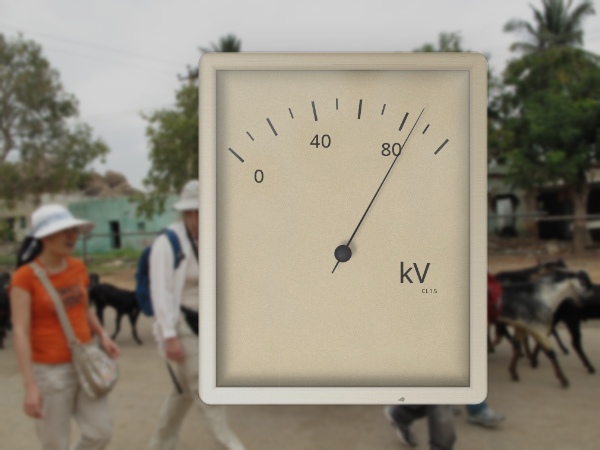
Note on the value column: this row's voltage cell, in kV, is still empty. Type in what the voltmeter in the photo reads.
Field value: 85 kV
